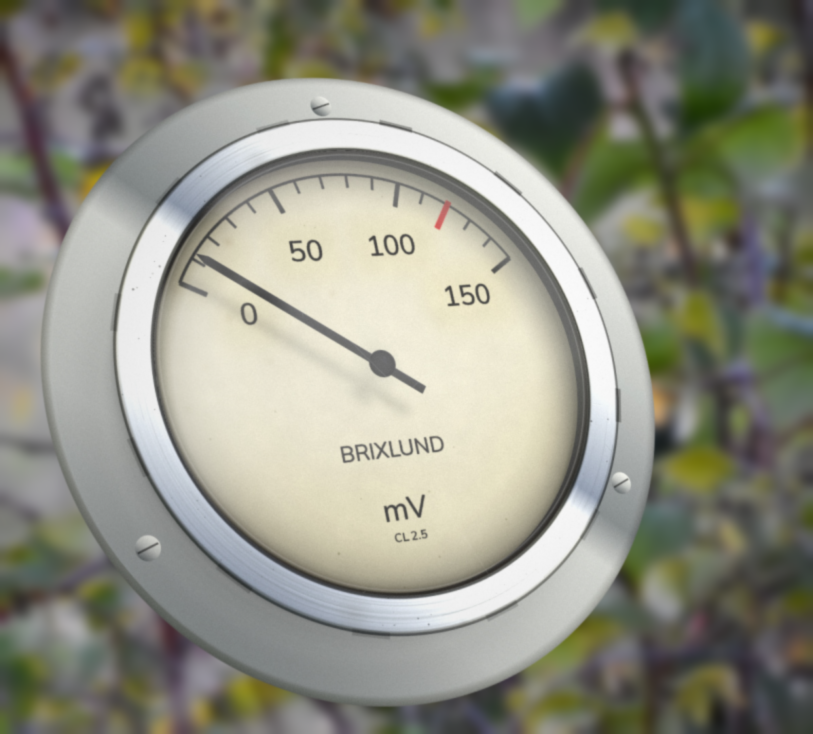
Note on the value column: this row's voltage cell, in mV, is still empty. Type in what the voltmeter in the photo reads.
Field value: 10 mV
